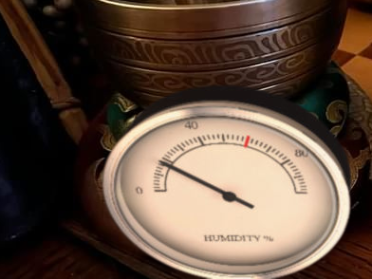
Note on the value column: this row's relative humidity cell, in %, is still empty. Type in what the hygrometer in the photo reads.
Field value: 20 %
